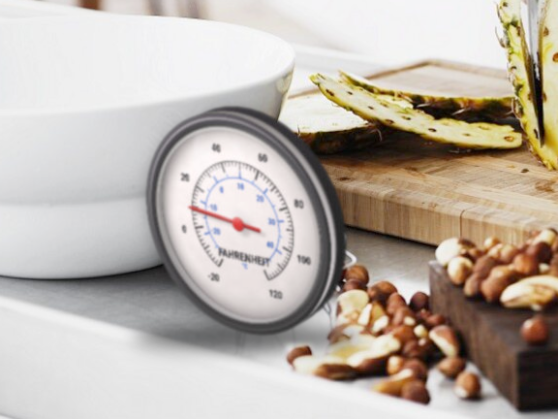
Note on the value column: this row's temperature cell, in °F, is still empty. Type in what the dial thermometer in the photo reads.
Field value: 10 °F
